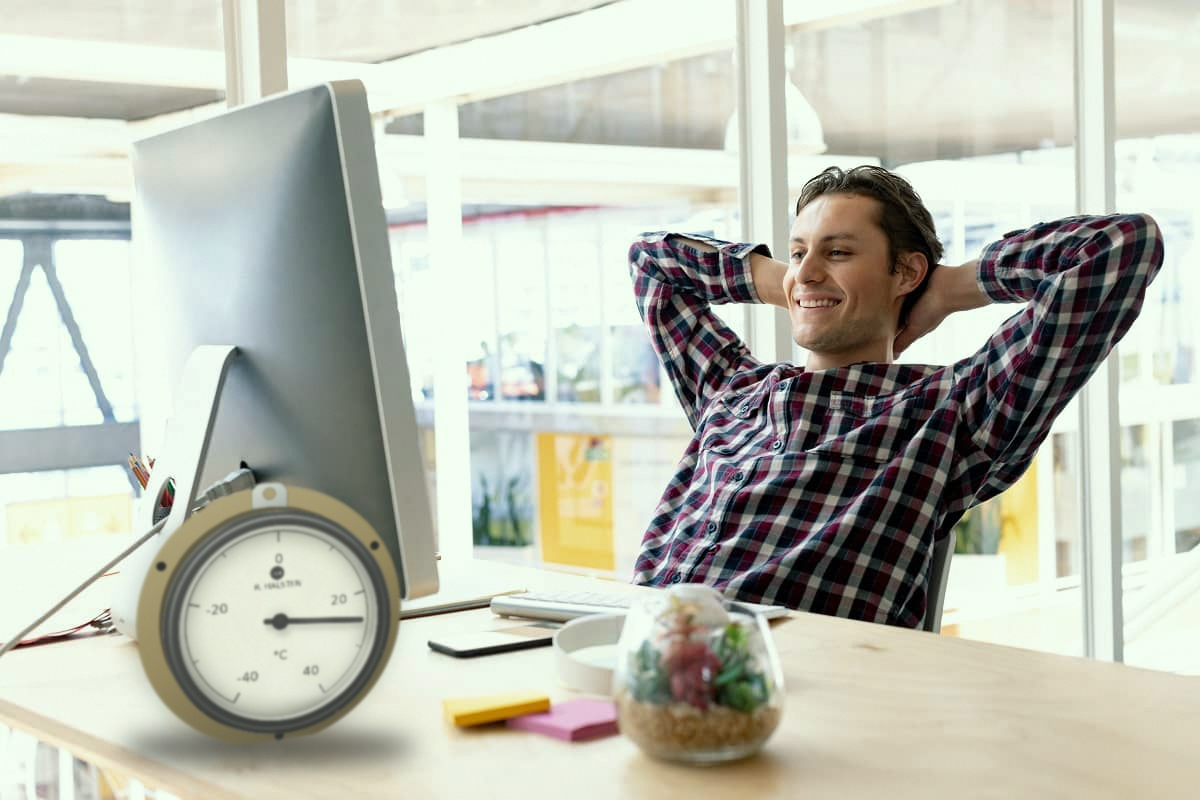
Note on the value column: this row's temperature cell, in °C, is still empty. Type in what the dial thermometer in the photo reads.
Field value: 25 °C
